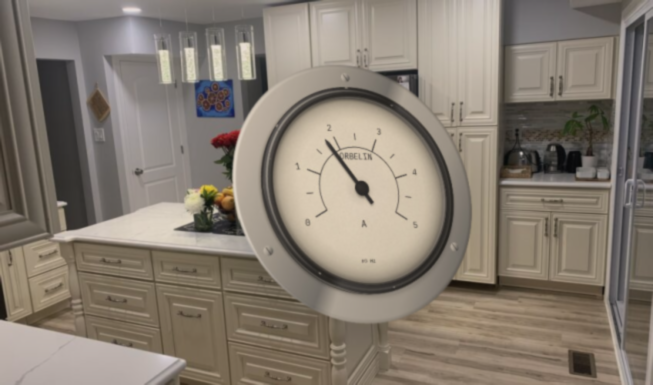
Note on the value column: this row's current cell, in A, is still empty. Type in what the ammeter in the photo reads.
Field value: 1.75 A
